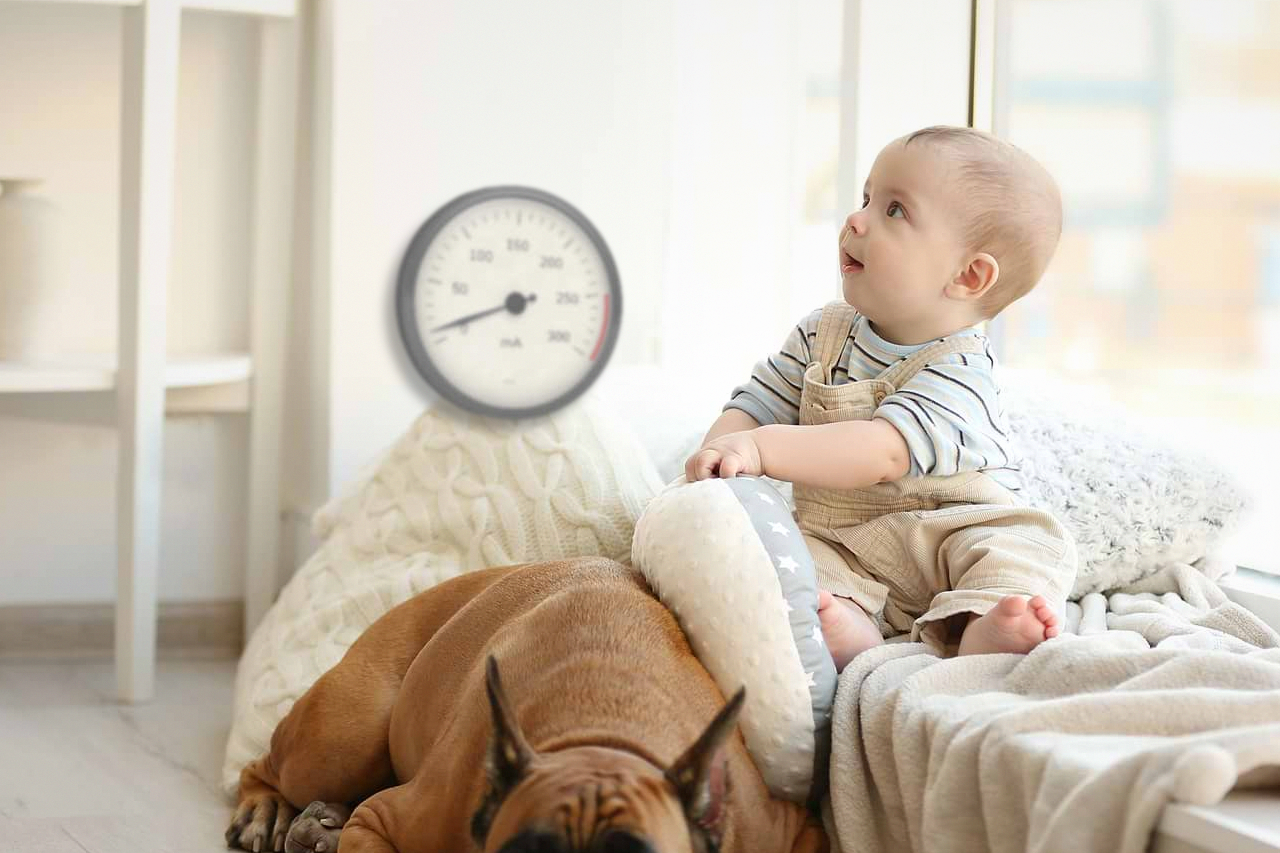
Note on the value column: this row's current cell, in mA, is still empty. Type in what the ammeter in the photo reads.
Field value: 10 mA
